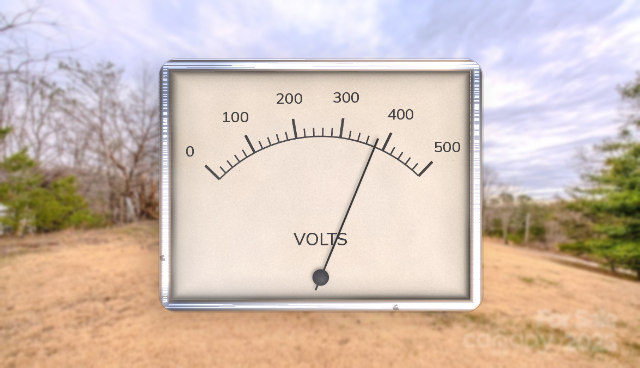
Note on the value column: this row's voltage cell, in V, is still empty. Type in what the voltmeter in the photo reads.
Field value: 380 V
